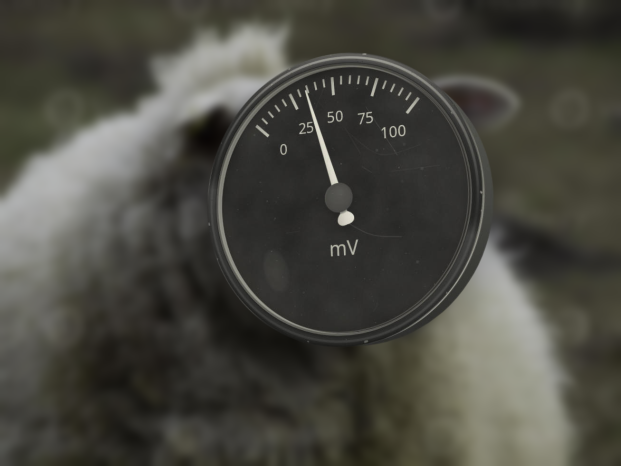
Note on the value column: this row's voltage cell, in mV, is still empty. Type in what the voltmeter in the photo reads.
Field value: 35 mV
